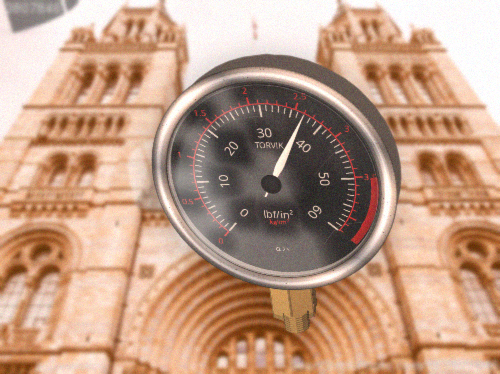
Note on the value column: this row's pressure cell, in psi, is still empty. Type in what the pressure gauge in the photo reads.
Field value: 37 psi
